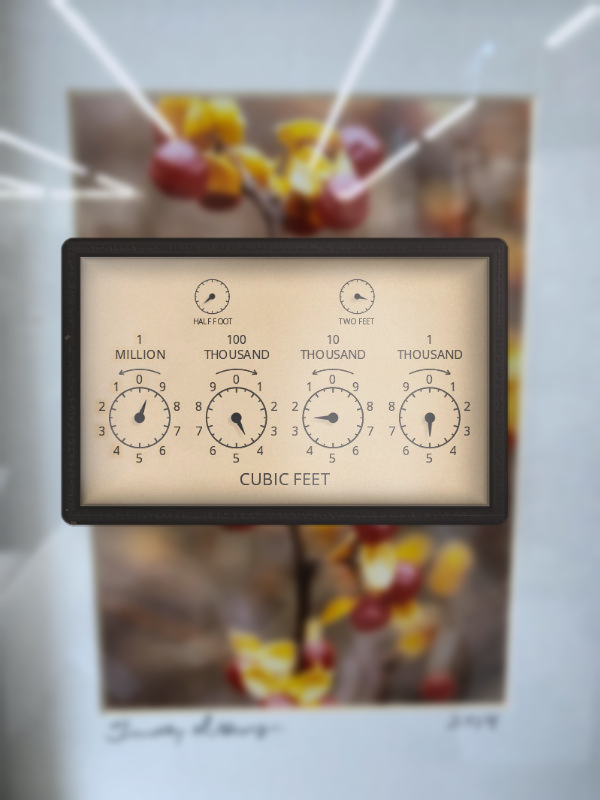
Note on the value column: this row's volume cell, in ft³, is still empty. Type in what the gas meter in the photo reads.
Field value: 942500 ft³
